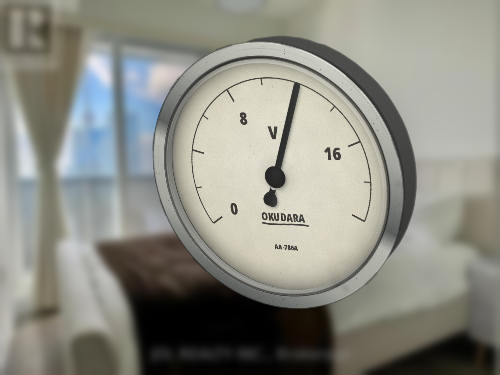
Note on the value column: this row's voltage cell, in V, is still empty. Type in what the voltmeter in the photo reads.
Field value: 12 V
